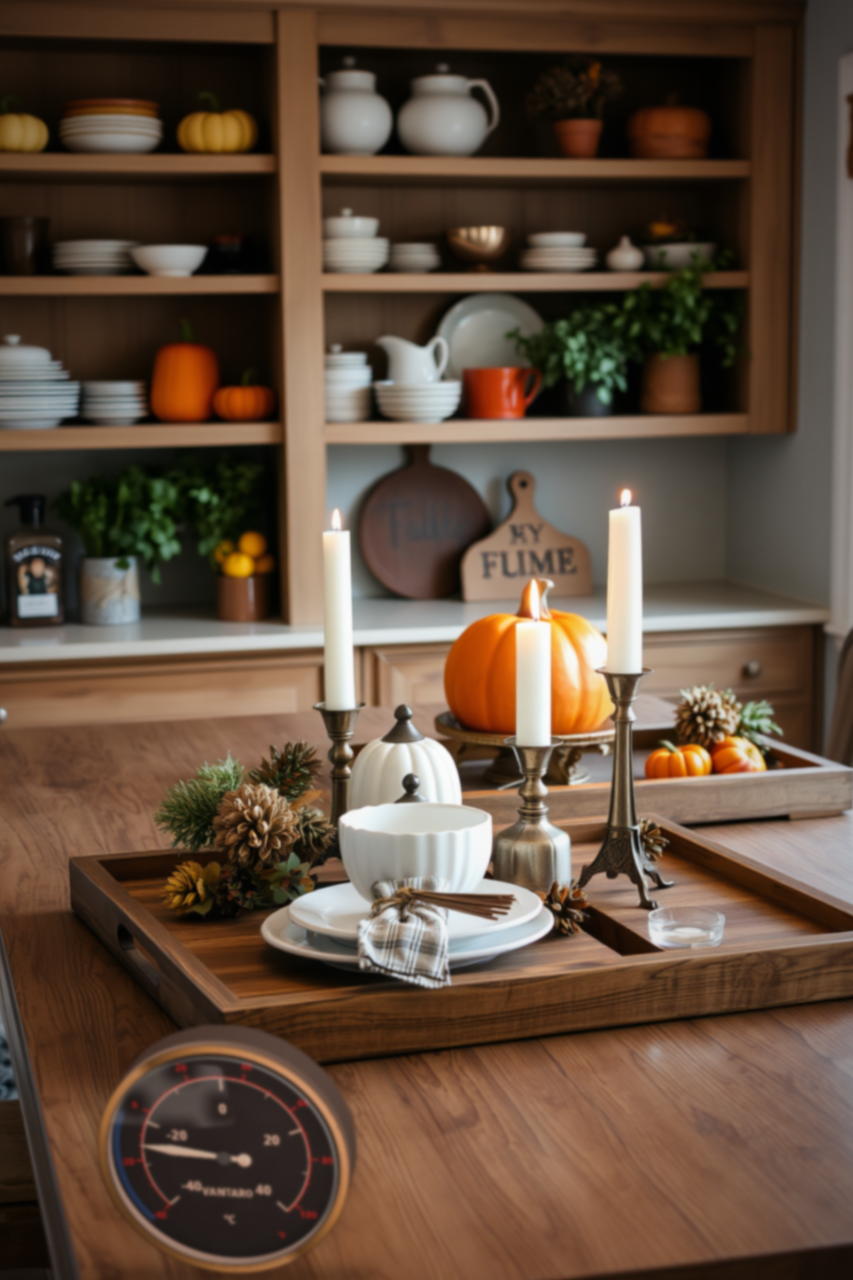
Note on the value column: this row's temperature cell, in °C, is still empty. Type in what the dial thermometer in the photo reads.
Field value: -25 °C
